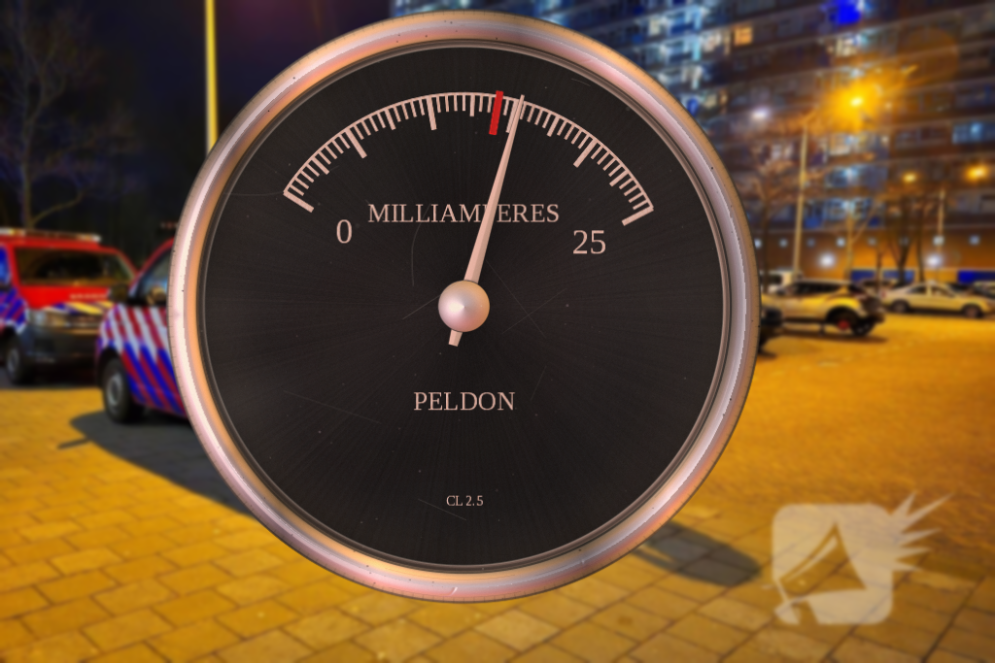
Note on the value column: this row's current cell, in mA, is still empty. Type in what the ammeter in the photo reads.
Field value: 15.25 mA
